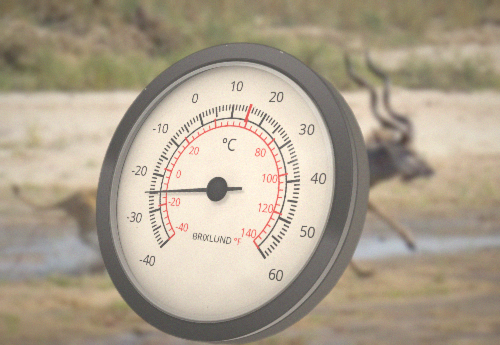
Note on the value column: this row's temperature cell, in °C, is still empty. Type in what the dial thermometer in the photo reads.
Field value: -25 °C
